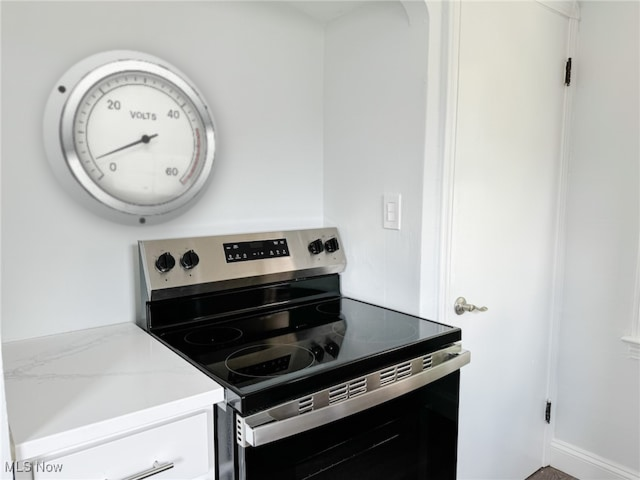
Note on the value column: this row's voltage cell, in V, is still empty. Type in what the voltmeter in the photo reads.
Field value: 4 V
